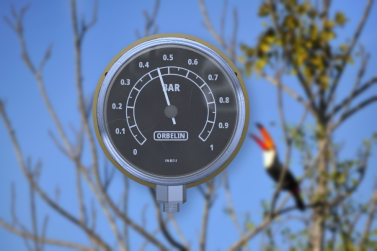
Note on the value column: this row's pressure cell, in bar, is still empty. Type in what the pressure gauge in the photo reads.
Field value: 0.45 bar
